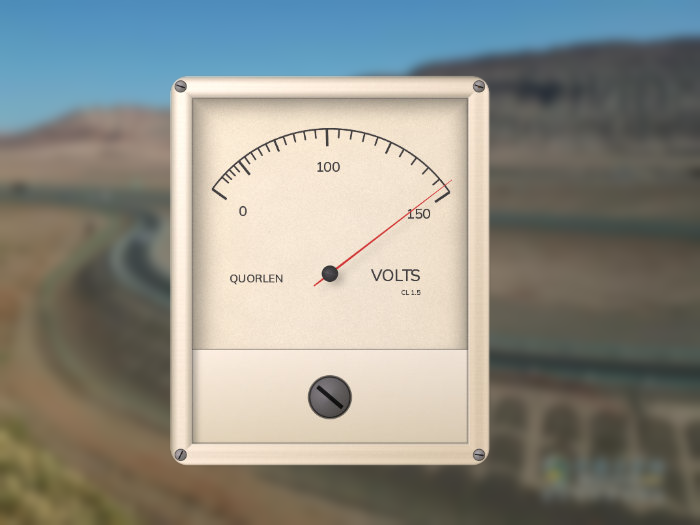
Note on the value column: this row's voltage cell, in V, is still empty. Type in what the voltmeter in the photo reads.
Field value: 147.5 V
